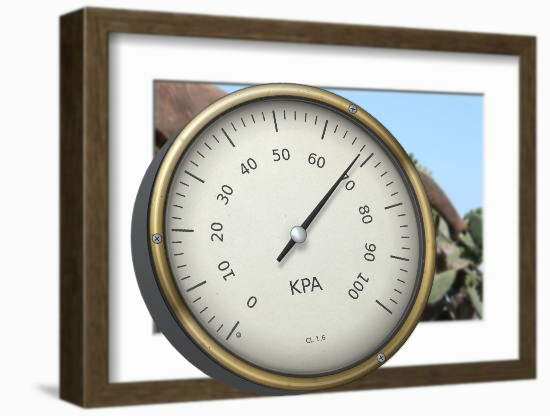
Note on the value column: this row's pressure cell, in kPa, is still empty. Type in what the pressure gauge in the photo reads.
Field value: 68 kPa
